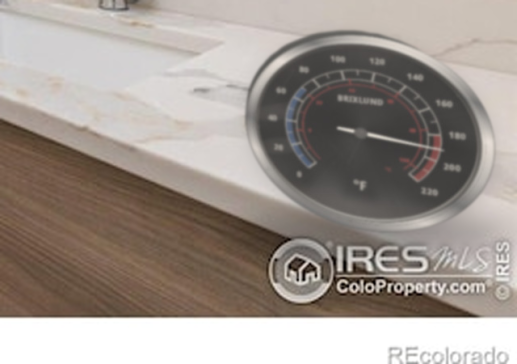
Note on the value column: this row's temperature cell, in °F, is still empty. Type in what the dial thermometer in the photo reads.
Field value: 190 °F
